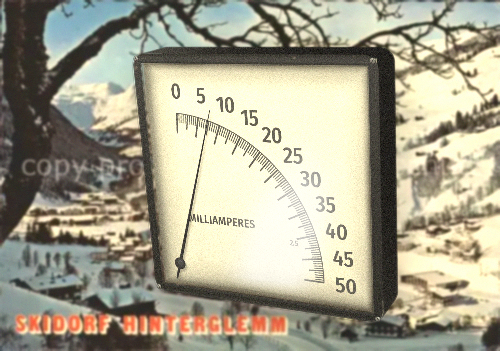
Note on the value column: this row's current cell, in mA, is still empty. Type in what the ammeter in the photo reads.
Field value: 7.5 mA
